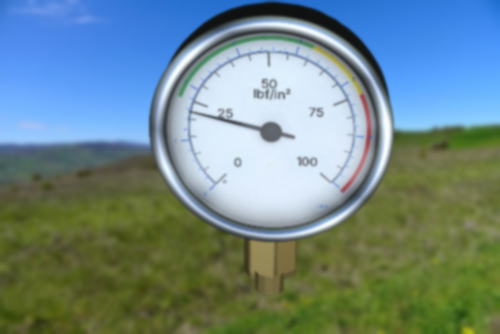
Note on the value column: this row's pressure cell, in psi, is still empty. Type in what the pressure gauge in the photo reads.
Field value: 22.5 psi
